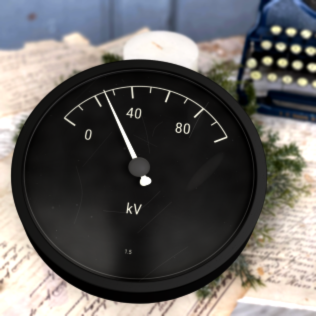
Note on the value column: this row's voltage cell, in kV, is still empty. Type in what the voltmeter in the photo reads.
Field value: 25 kV
